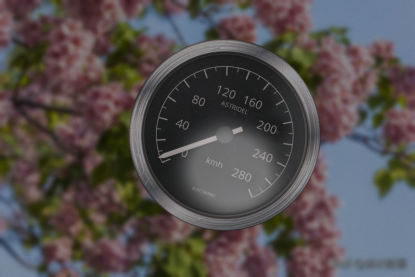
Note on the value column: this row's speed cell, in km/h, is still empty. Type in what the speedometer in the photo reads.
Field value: 5 km/h
